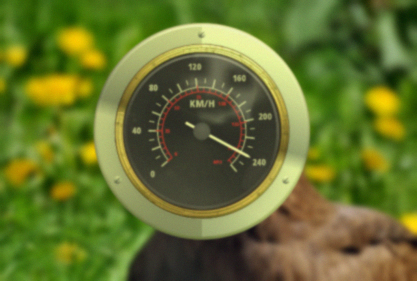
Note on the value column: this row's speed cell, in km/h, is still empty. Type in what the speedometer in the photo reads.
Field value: 240 km/h
